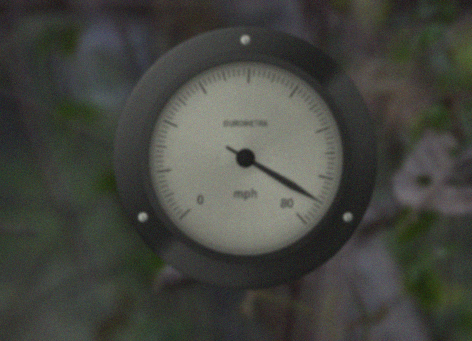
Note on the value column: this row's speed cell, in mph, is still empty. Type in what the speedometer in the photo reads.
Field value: 75 mph
